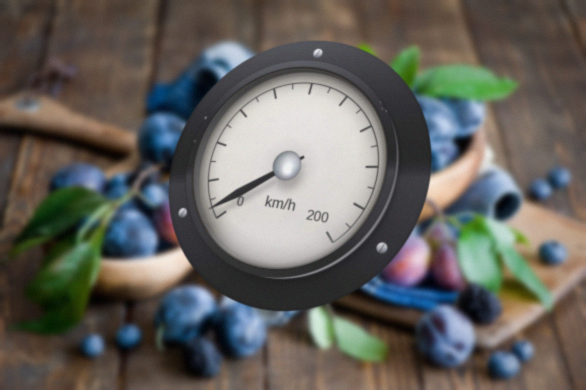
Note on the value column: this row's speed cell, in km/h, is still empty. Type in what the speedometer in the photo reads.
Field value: 5 km/h
